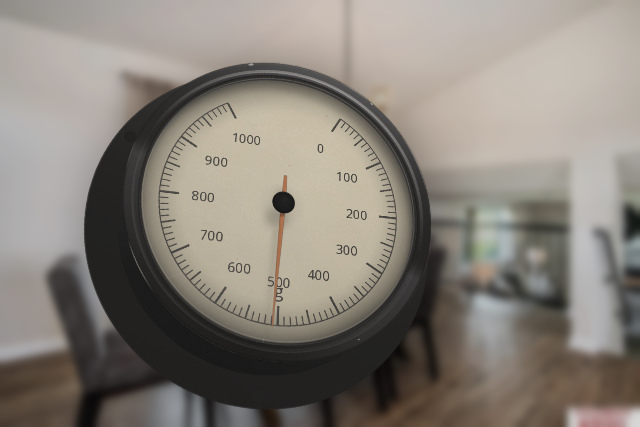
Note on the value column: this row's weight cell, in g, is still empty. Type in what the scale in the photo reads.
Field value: 510 g
